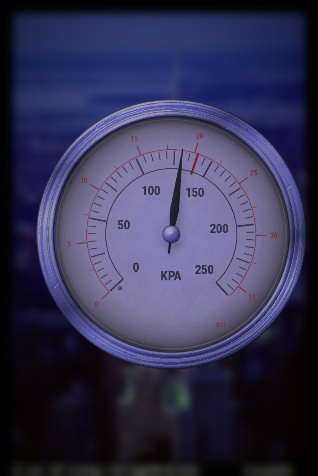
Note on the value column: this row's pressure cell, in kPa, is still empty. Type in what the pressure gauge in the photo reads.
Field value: 130 kPa
